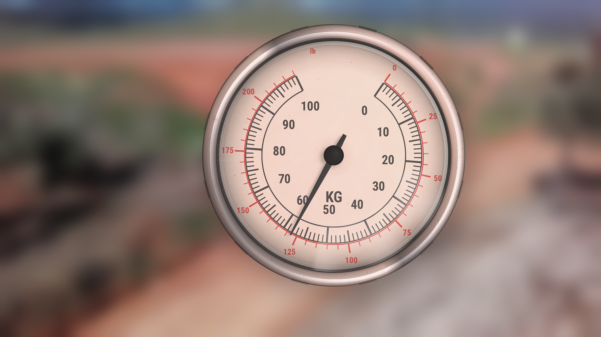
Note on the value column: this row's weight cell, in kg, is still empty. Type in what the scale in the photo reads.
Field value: 58 kg
